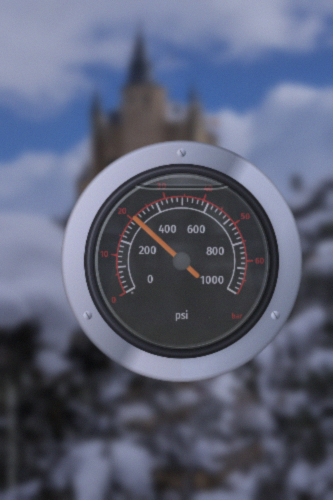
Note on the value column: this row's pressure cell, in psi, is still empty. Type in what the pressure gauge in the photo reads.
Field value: 300 psi
